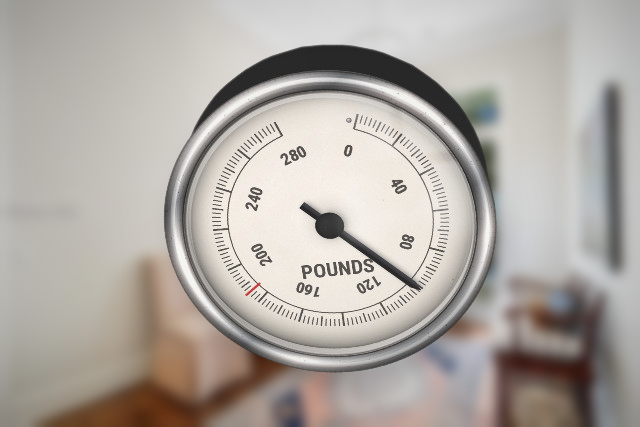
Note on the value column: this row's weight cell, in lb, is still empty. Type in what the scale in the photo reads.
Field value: 100 lb
